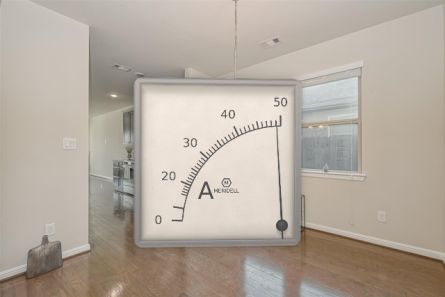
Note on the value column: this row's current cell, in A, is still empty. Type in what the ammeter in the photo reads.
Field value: 49 A
